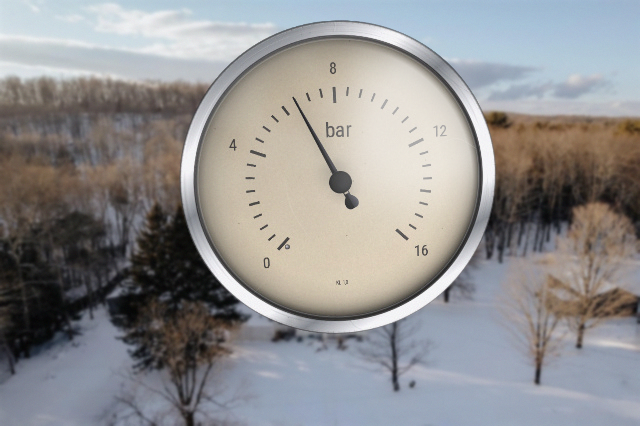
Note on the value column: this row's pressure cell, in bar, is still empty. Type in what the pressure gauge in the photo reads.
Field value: 6.5 bar
